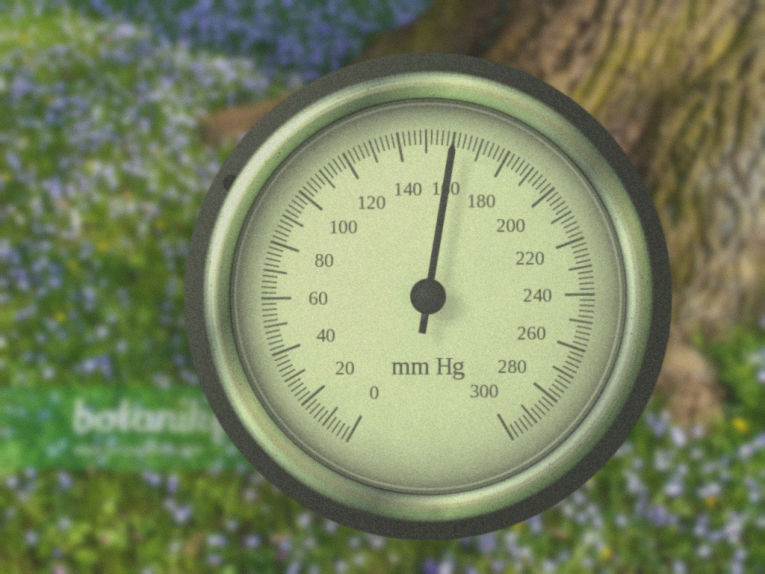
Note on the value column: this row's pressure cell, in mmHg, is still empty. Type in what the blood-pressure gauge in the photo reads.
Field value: 160 mmHg
